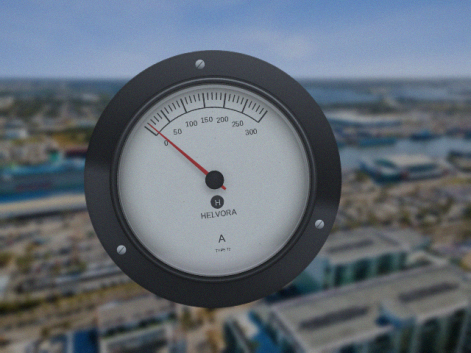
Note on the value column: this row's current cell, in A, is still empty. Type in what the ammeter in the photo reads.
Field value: 10 A
